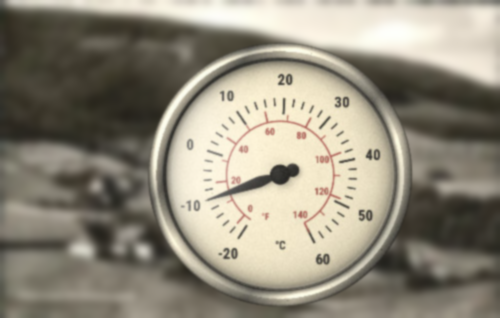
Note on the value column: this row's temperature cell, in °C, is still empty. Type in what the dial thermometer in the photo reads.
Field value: -10 °C
